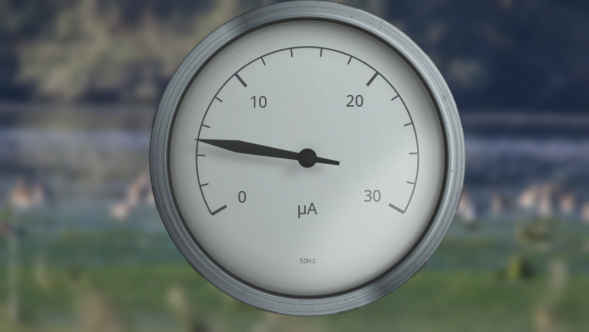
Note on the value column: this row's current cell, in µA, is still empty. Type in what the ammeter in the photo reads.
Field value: 5 µA
